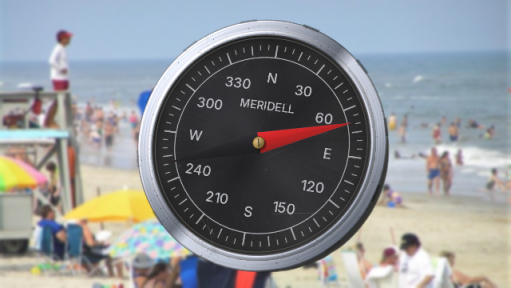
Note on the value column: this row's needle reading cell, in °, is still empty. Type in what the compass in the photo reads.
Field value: 70 °
